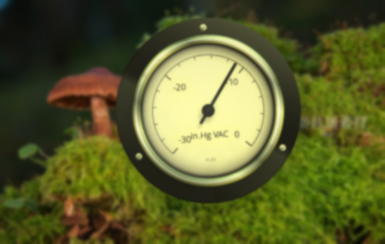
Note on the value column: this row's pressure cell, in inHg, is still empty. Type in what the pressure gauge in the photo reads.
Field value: -11 inHg
